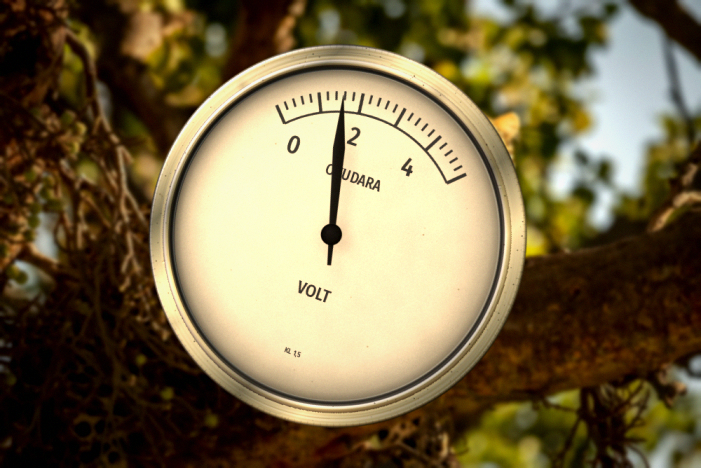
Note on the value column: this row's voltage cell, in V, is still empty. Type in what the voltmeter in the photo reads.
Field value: 1.6 V
